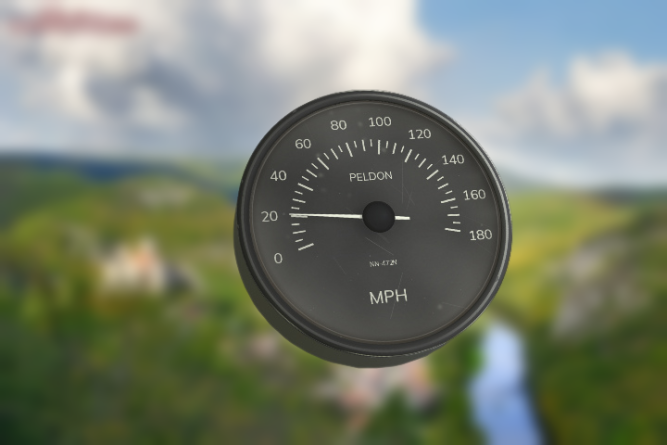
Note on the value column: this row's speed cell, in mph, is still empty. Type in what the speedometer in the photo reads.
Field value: 20 mph
